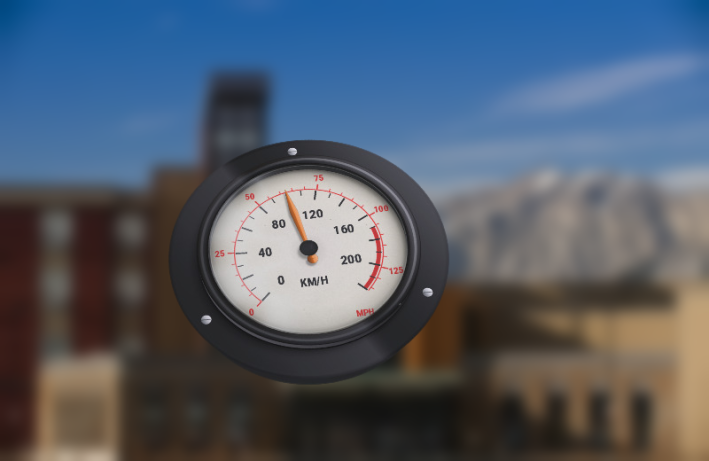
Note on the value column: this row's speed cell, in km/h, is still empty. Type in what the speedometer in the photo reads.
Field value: 100 km/h
